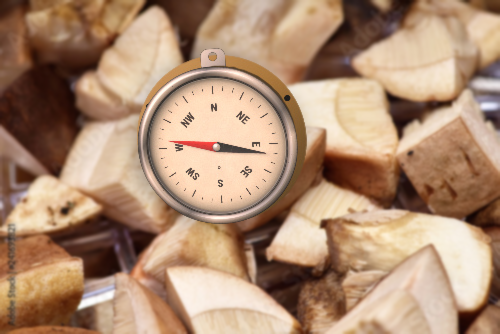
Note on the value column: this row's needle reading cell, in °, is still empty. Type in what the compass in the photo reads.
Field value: 280 °
